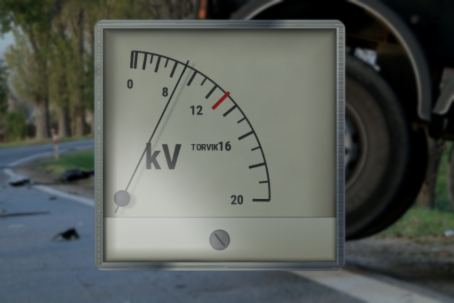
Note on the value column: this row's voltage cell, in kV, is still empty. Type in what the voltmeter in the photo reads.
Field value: 9 kV
